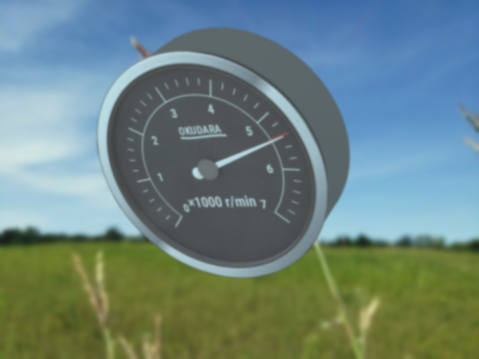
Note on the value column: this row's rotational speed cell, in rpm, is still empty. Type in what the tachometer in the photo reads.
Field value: 5400 rpm
